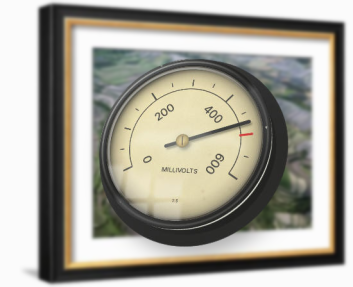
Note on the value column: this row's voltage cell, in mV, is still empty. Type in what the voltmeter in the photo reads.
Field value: 475 mV
